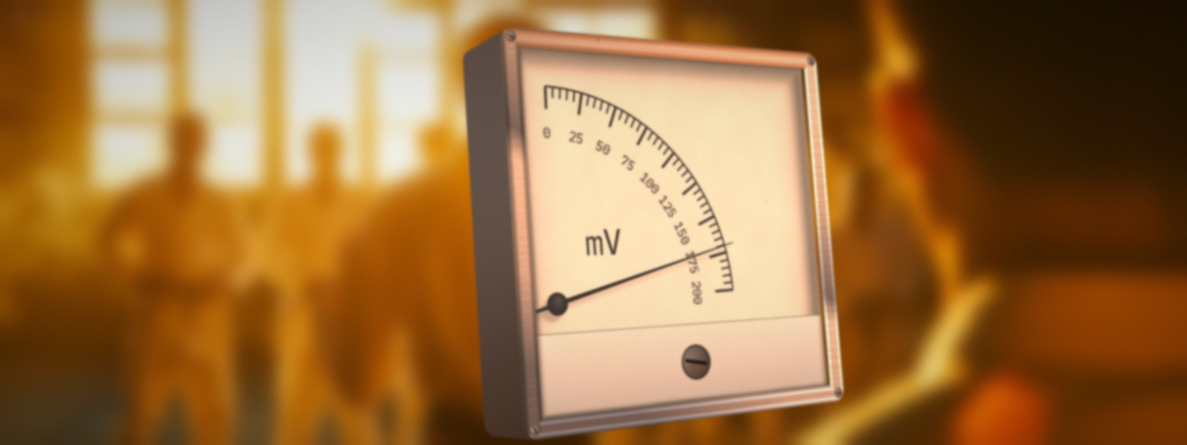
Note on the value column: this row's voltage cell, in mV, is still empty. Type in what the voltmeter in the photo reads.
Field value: 170 mV
